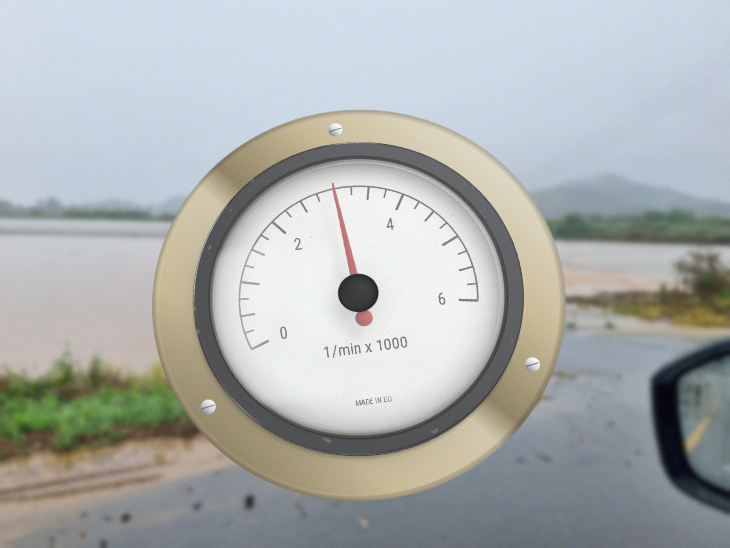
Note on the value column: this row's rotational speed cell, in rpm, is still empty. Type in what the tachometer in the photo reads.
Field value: 3000 rpm
